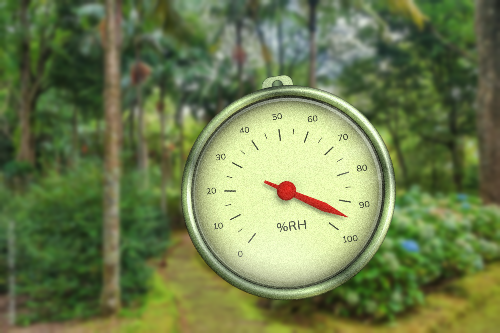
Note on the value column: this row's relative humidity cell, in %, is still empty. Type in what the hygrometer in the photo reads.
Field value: 95 %
